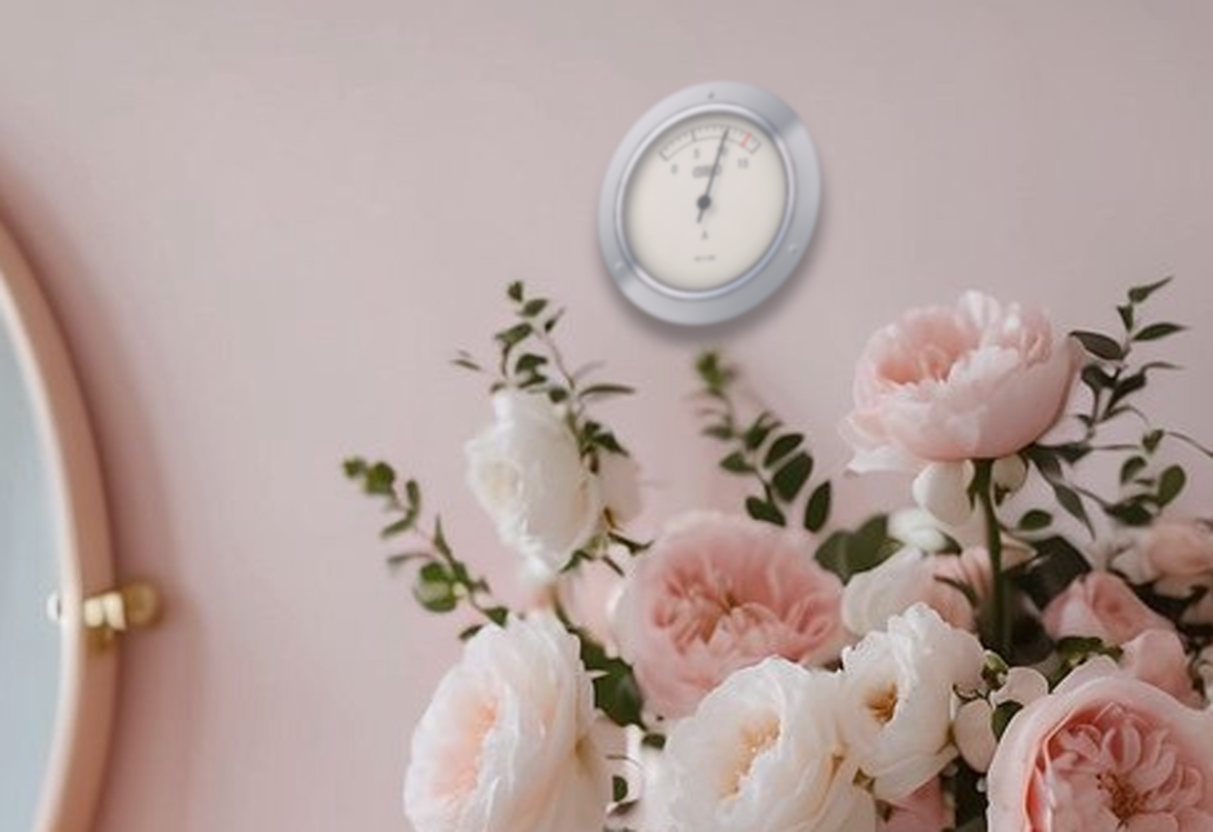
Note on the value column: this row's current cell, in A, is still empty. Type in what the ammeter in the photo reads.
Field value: 10 A
